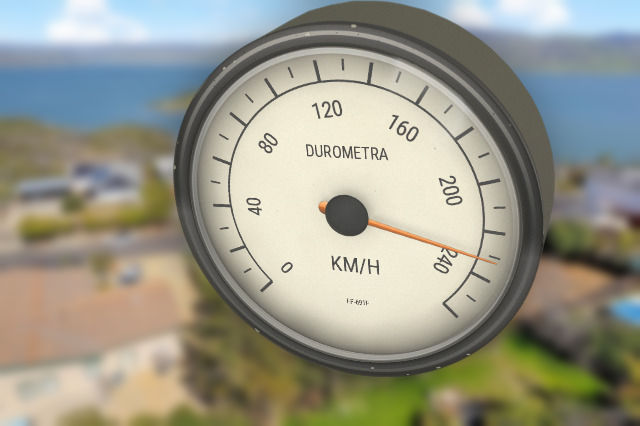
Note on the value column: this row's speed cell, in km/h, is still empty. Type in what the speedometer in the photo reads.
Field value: 230 km/h
